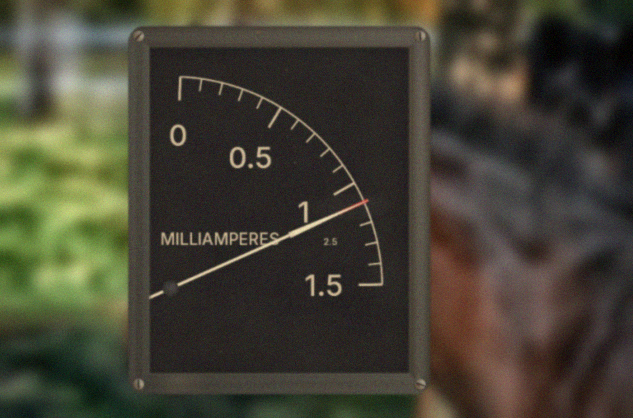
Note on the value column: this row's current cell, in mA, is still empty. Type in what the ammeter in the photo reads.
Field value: 1.1 mA
